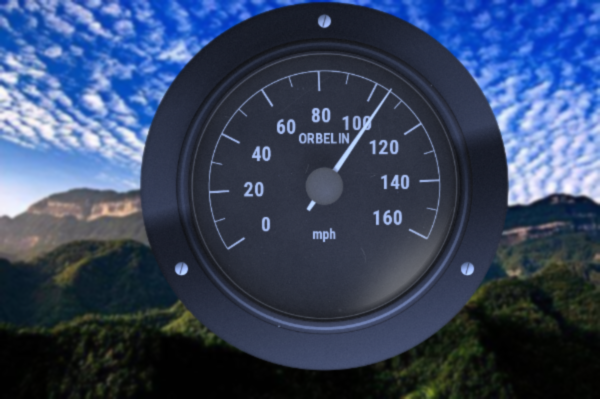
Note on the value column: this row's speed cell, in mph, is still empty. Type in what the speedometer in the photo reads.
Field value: 105 mph
